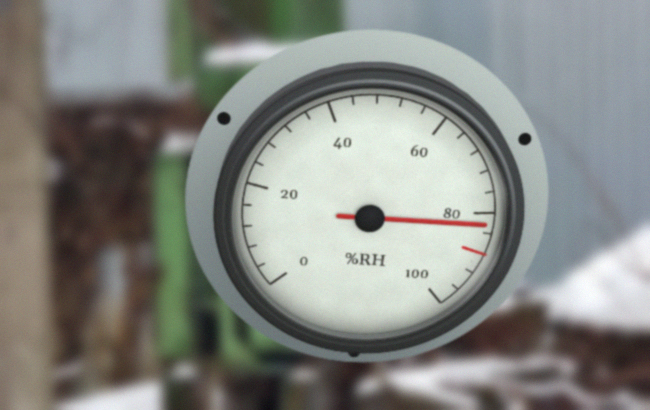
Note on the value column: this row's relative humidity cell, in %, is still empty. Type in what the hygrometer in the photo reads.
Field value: 82 %
